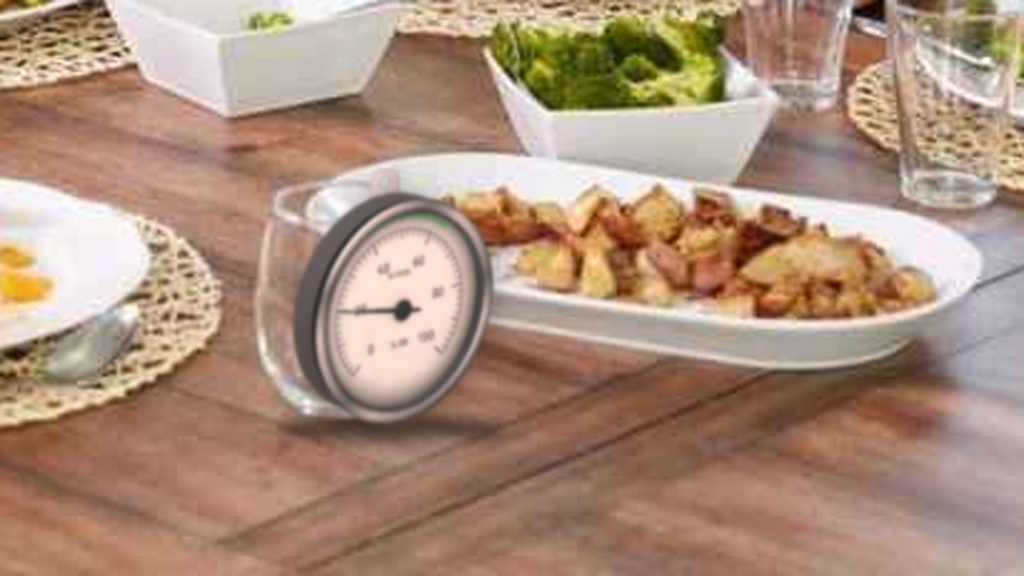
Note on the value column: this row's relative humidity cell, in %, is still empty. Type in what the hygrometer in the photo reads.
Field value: 20 %
